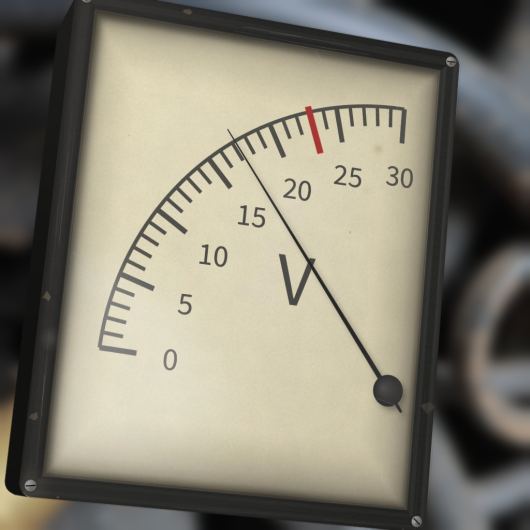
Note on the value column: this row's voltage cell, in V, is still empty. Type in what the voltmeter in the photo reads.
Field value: 17 V
